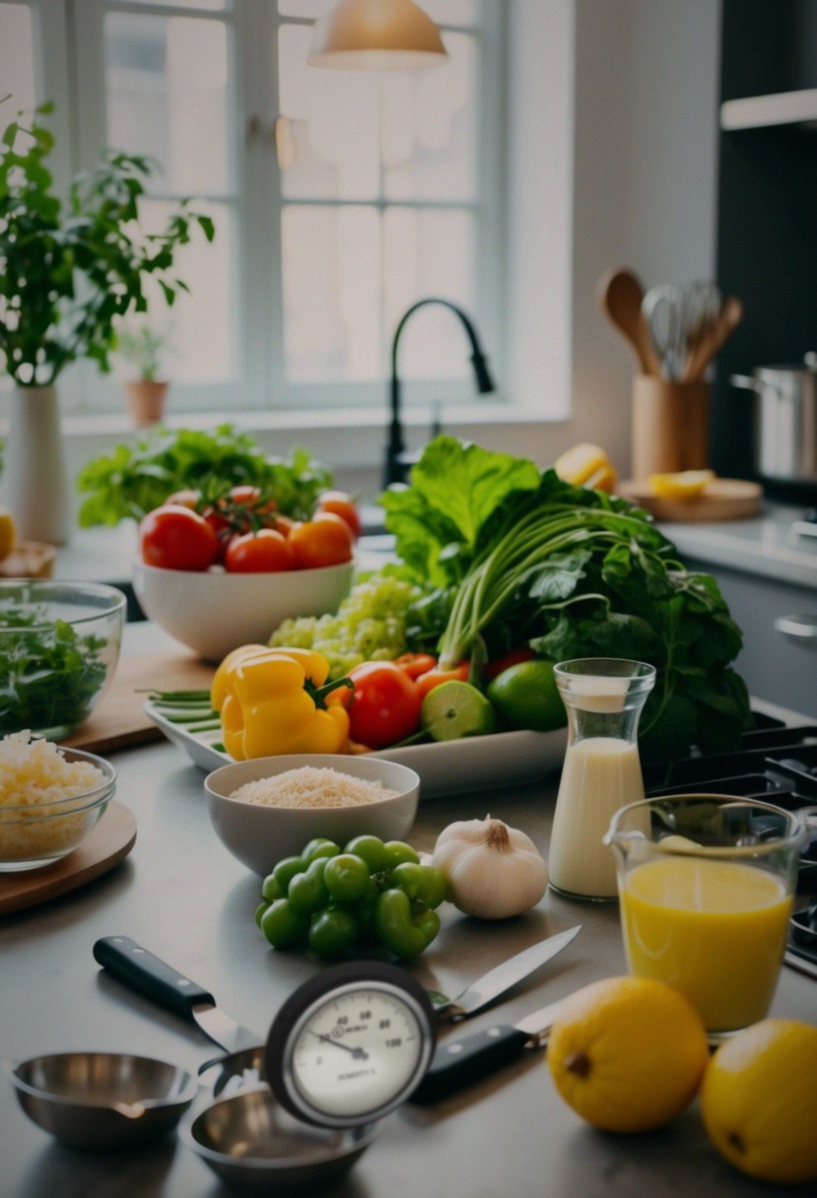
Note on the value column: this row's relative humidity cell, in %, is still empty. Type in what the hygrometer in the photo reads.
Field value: 20 %
